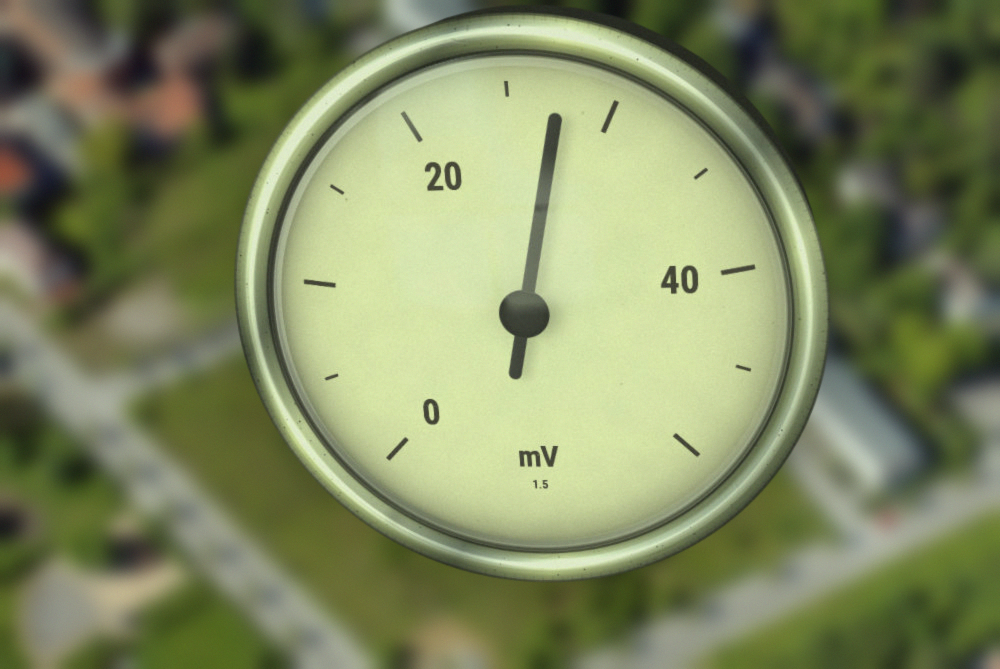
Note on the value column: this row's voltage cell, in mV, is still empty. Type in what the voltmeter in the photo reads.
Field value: 27.5 mV
